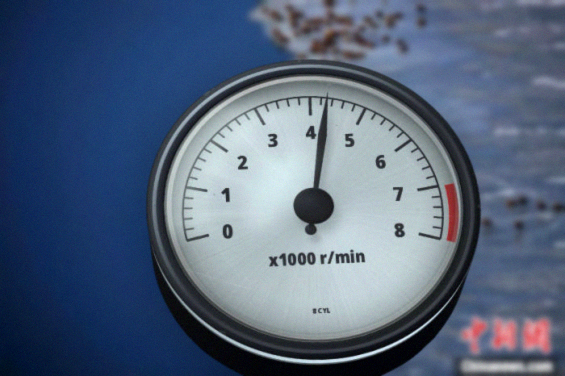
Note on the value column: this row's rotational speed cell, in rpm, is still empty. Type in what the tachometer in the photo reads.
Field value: 4300 rpm
